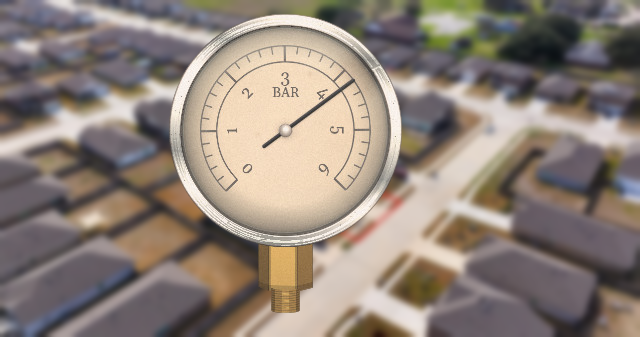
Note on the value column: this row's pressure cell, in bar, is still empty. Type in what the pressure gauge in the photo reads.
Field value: 4.2 bar
